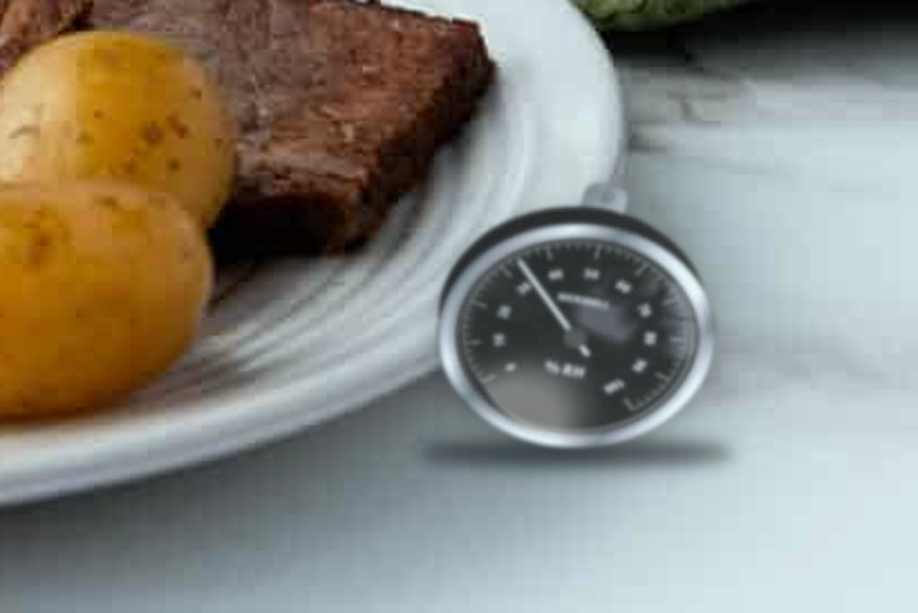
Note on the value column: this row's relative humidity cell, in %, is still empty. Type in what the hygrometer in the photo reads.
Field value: 34 %
